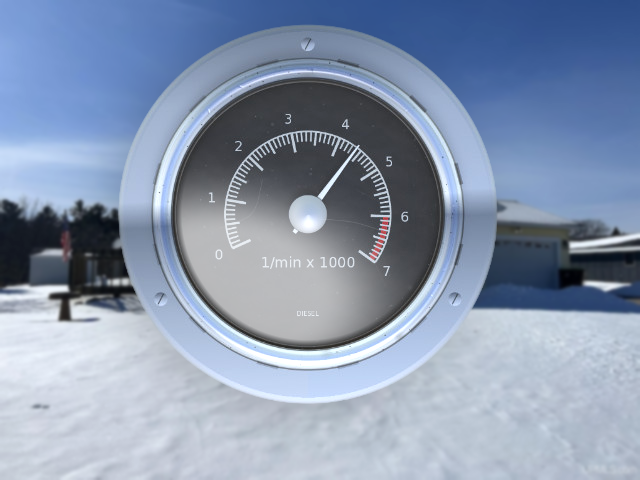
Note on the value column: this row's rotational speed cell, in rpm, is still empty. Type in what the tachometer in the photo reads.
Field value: 4400 rpm
